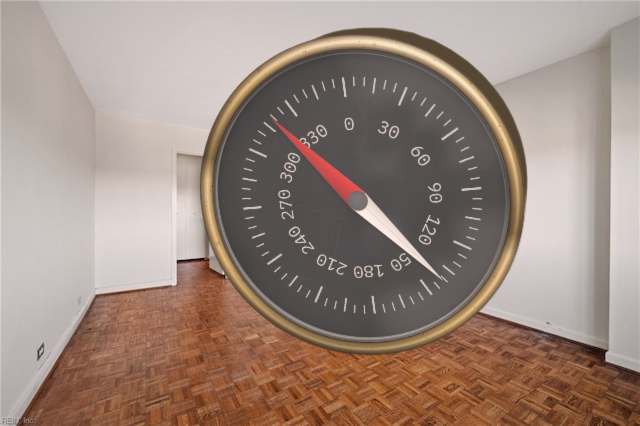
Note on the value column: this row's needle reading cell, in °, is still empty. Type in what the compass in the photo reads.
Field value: 320 °
